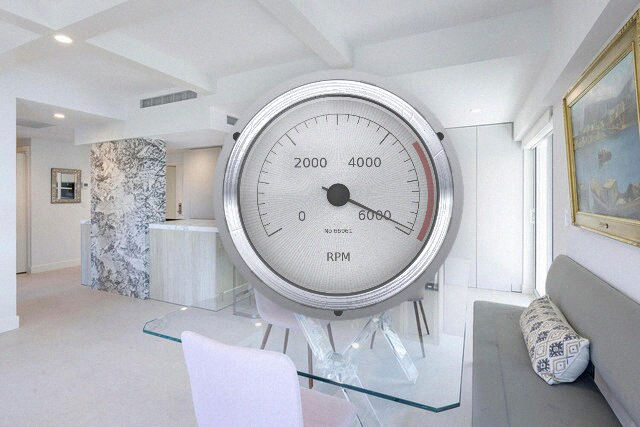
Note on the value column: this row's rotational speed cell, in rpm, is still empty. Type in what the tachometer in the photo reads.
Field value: 5900 rpm
